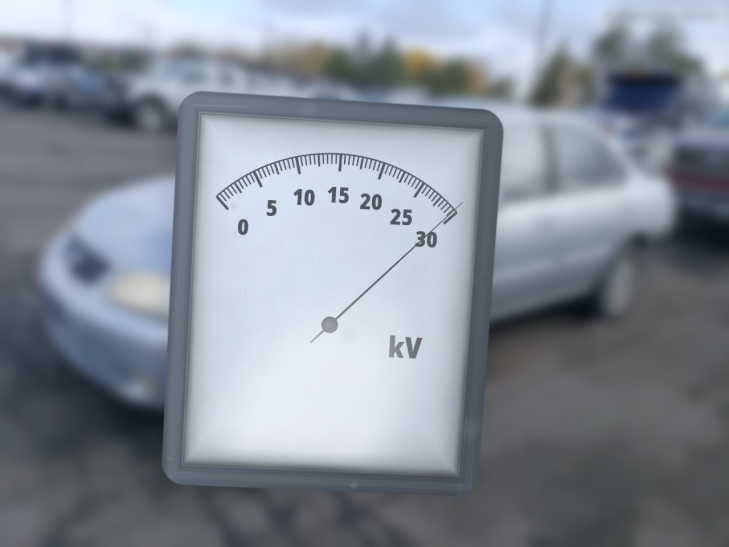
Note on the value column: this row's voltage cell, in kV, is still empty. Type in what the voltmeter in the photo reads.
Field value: 29.5 kV
